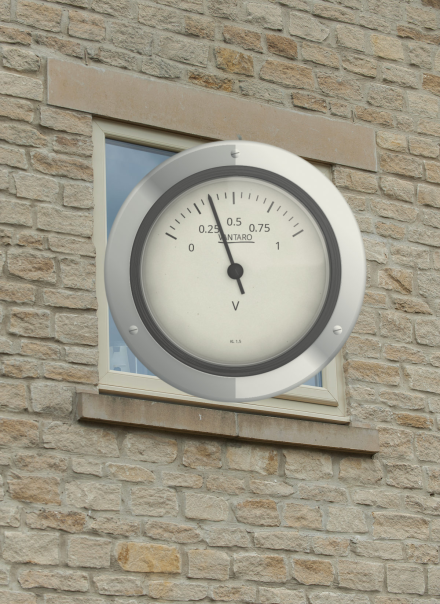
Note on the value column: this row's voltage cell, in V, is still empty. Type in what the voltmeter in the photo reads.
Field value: 0.35 V
